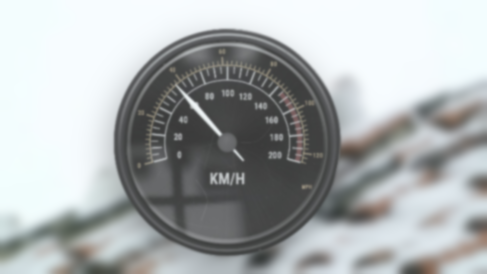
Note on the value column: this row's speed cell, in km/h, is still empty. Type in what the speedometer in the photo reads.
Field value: 60 km/h
